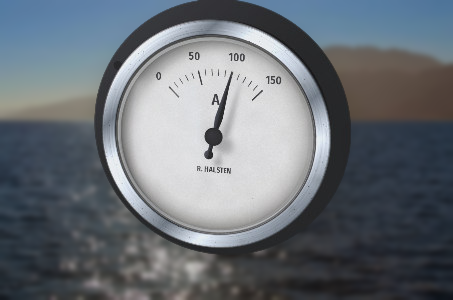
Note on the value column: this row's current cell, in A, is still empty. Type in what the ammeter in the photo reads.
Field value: 100 A
